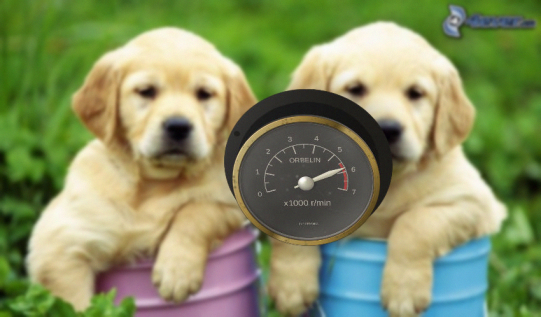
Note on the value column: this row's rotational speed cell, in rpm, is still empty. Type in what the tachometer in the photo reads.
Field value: 5750 rpm
